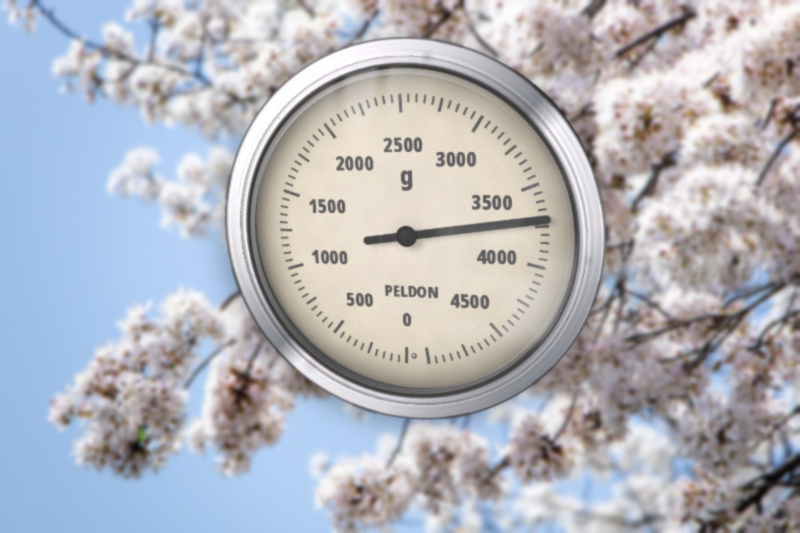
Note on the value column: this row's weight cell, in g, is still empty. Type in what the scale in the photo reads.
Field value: 3700 g
